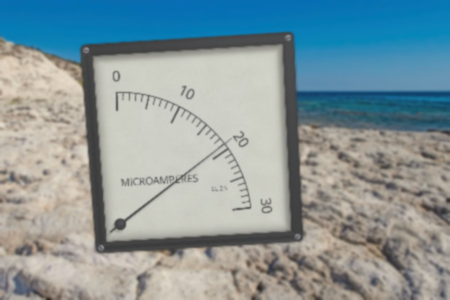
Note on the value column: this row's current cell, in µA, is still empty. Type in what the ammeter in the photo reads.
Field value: 19 µA
